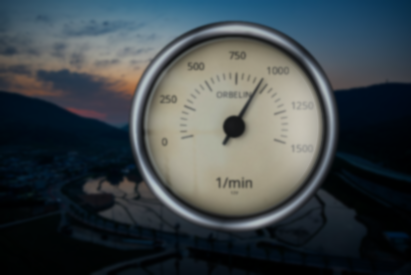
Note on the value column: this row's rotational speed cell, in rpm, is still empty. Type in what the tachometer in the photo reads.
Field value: 950 rpm
